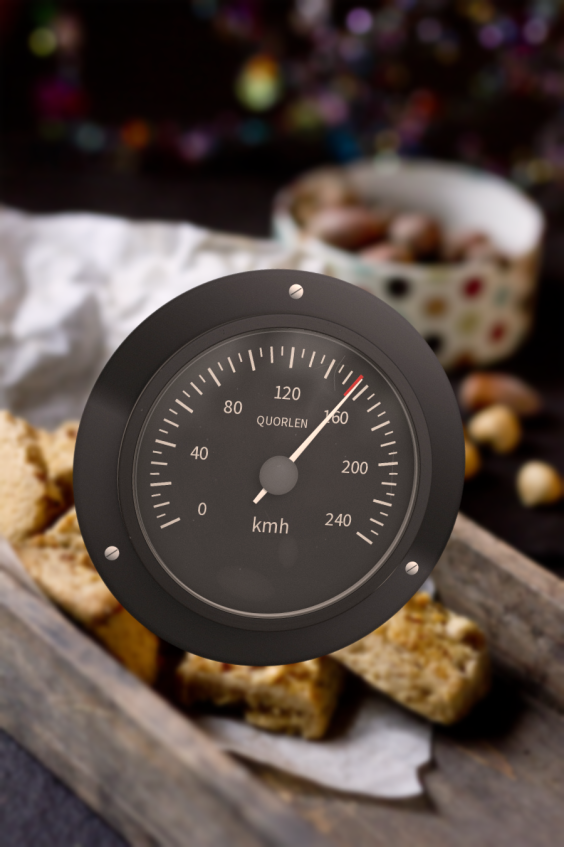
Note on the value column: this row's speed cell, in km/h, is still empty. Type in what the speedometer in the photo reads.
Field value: 155 km/h
